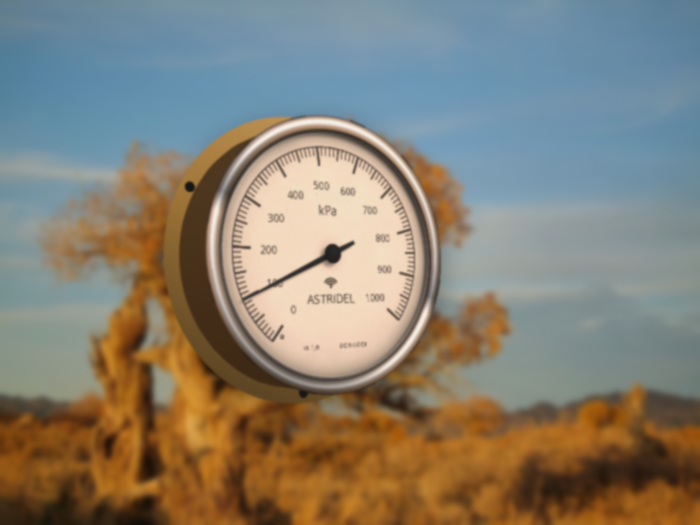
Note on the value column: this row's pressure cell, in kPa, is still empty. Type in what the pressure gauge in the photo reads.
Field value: 100 kPa
